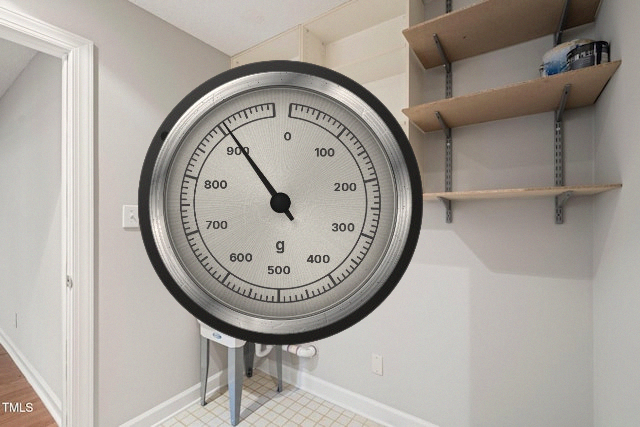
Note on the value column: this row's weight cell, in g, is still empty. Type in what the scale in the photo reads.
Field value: 910 g
